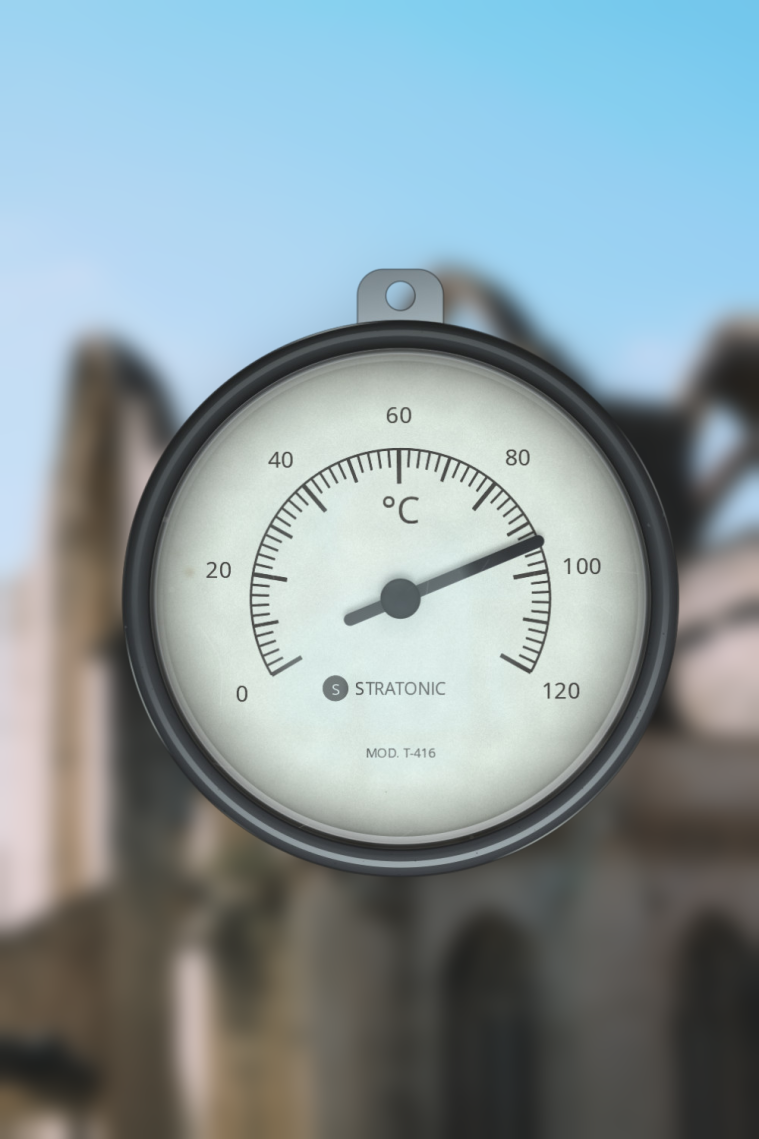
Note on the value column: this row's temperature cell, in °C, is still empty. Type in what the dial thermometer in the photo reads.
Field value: 94 °C
